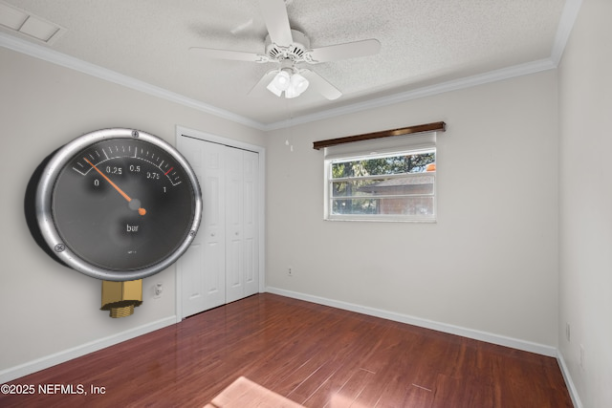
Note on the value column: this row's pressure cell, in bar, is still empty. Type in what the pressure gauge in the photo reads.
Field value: 0.1 bar
